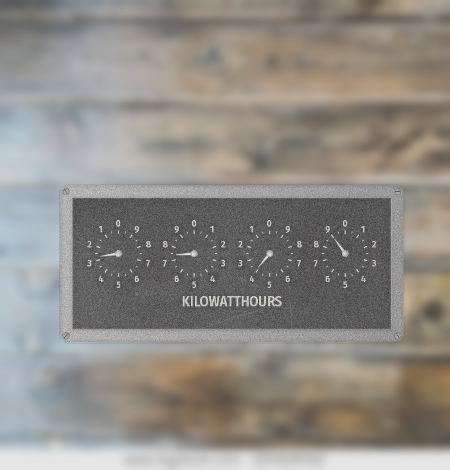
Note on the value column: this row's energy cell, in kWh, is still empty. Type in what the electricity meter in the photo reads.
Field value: 2739 kWh
